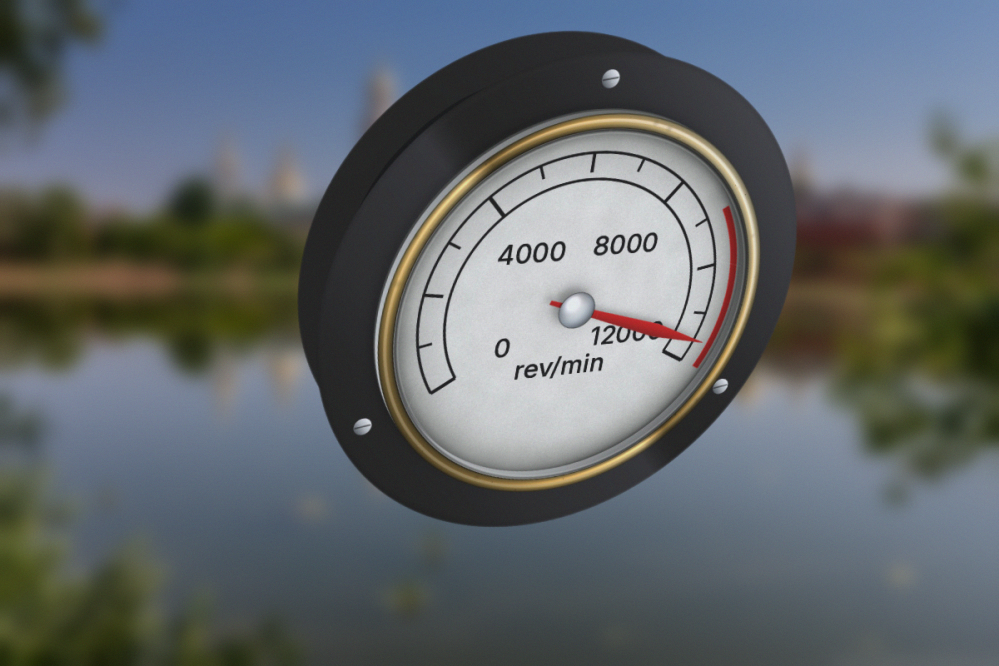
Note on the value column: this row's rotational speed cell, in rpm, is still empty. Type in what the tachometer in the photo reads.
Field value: 11500 rpm
